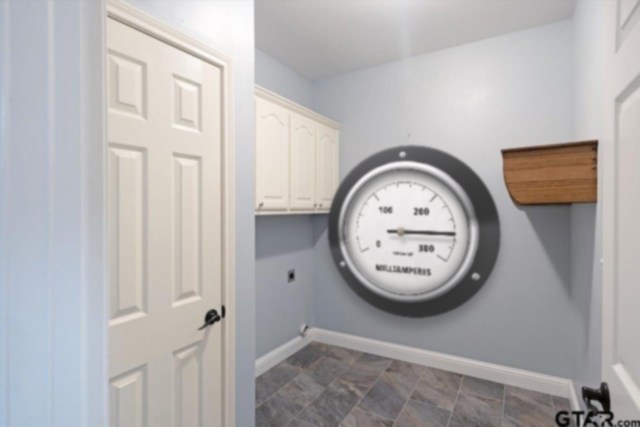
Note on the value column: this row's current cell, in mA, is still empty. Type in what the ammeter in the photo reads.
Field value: 260 mA
